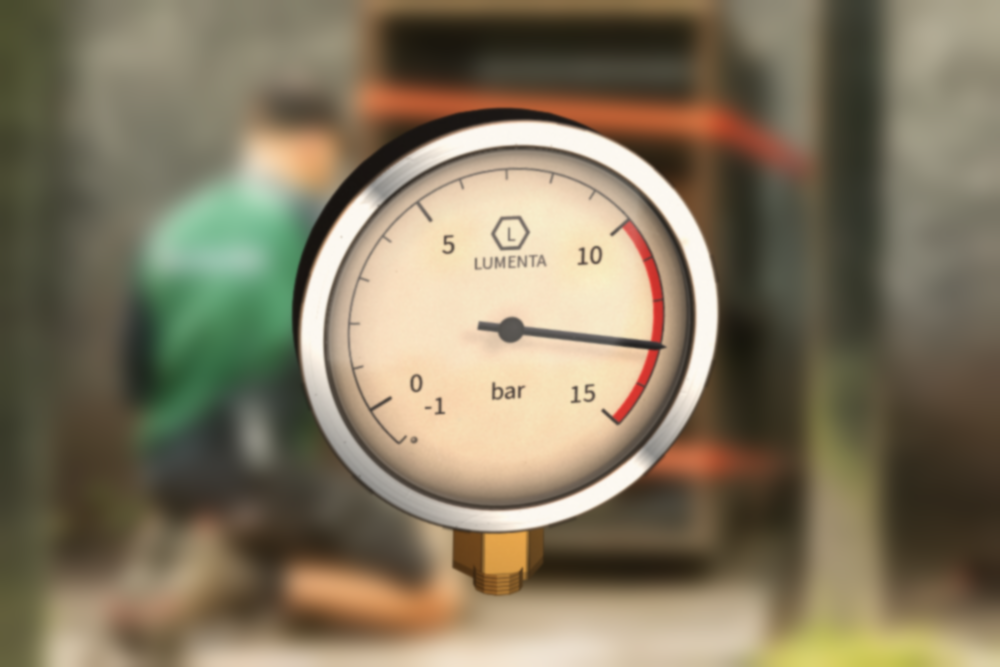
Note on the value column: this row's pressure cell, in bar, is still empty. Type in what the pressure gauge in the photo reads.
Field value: 13 bar
